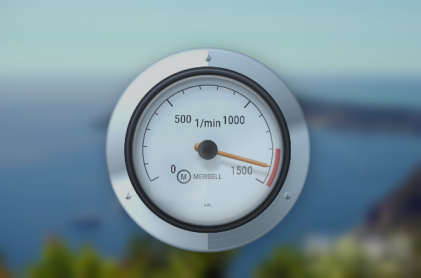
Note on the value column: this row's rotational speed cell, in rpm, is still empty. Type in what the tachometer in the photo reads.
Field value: 1400 rpm
